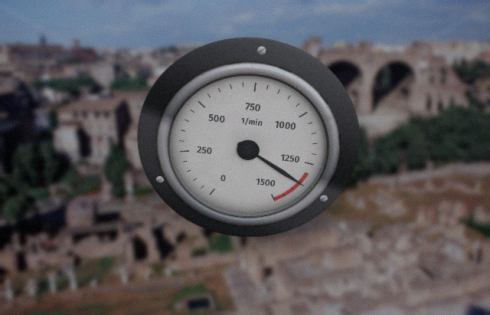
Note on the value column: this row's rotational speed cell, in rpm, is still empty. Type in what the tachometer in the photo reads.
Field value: 1350 rpm
